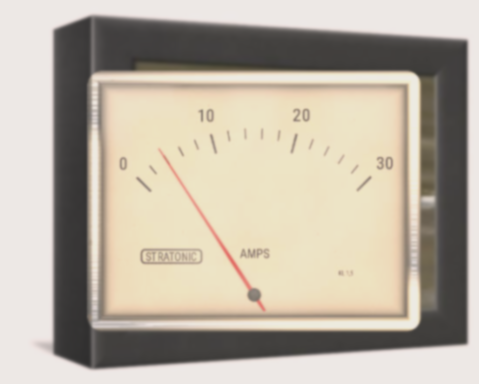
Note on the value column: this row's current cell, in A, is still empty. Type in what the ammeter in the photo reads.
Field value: 4 A
